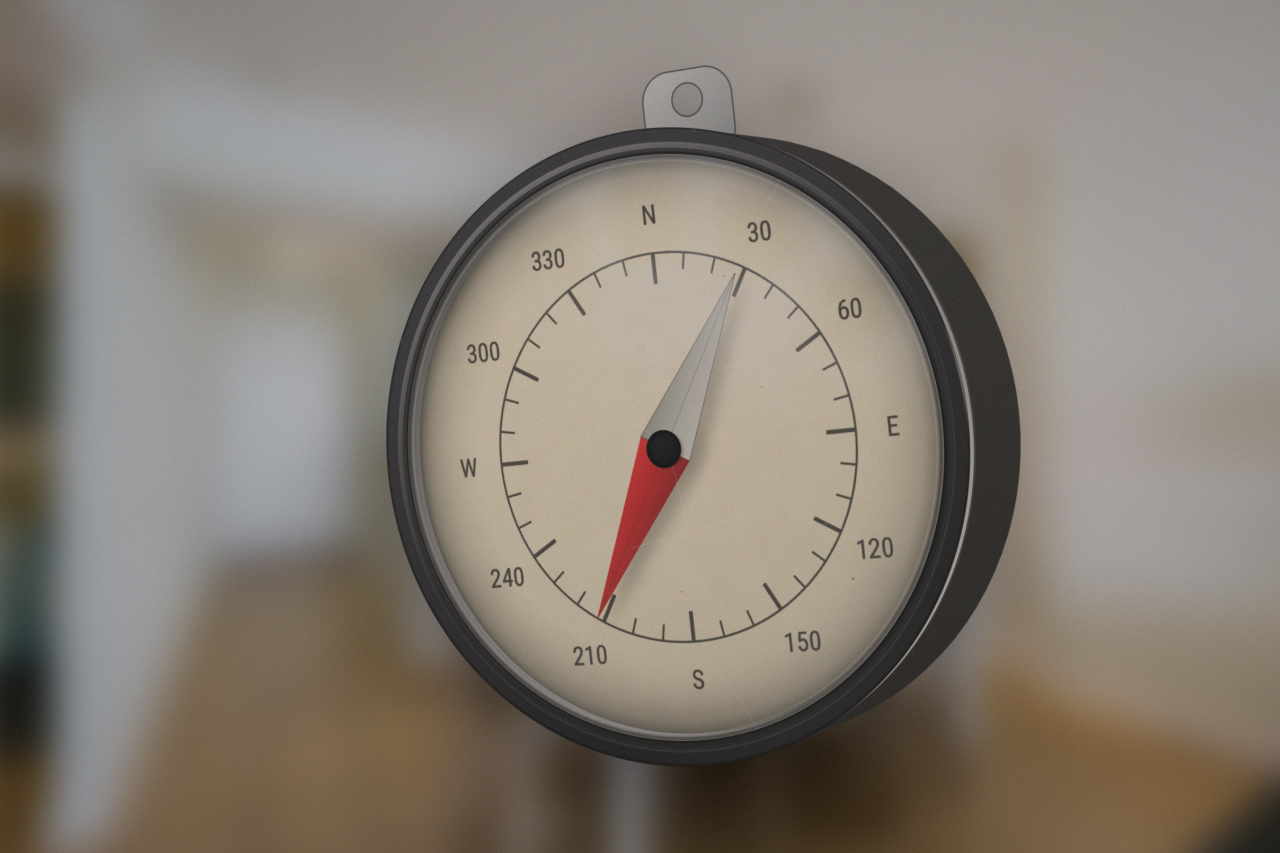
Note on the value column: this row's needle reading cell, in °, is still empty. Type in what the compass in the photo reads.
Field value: 210 °
